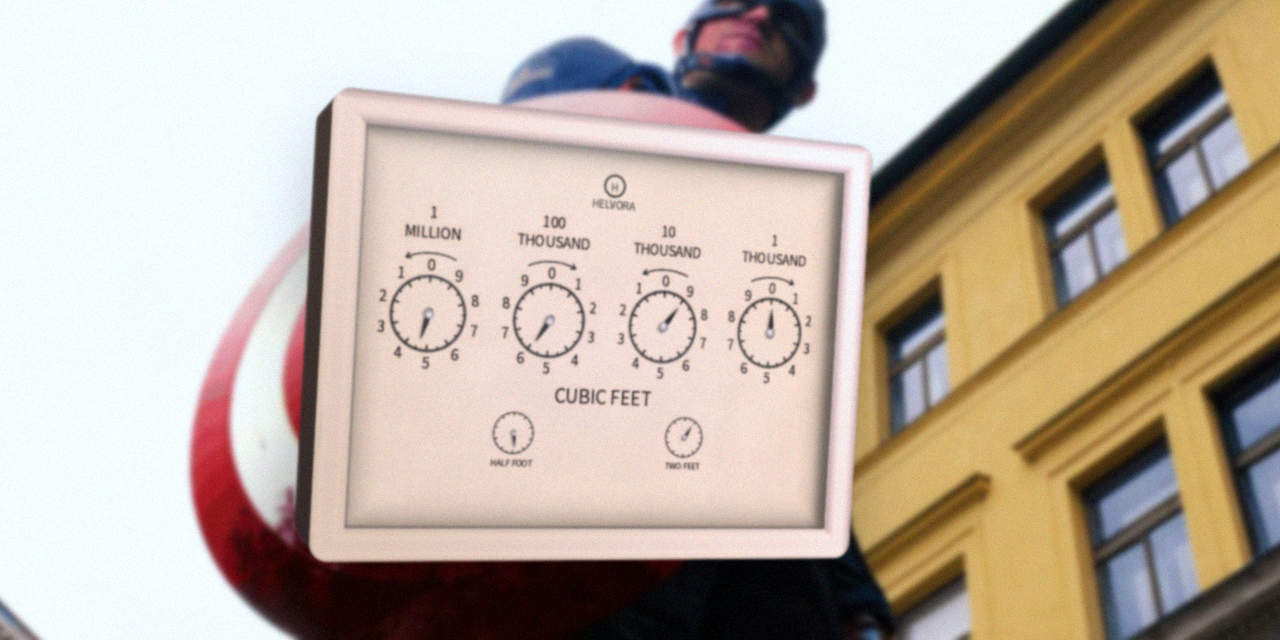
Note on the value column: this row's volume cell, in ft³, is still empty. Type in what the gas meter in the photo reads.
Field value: 459000 ft³
